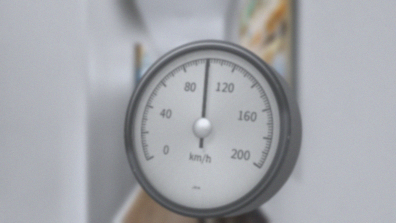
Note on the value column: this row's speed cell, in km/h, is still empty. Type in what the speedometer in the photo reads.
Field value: 100 km/h
